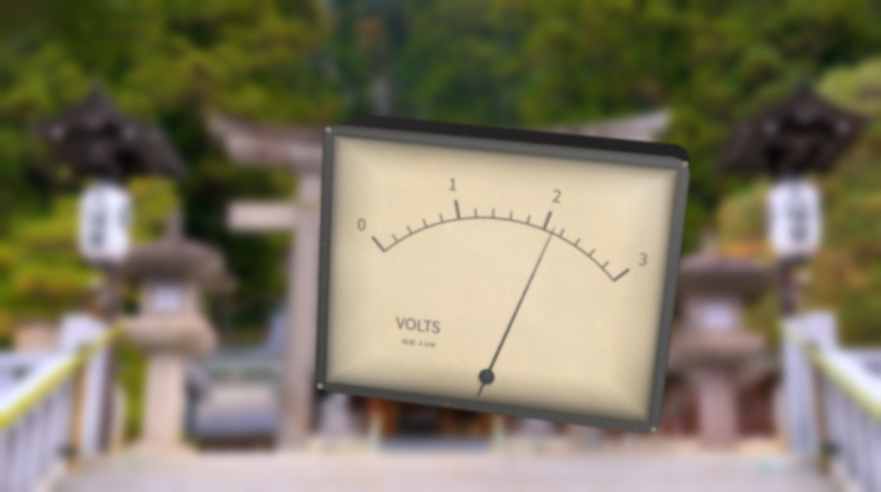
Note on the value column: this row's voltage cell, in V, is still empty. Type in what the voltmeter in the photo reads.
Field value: 2.1 V
